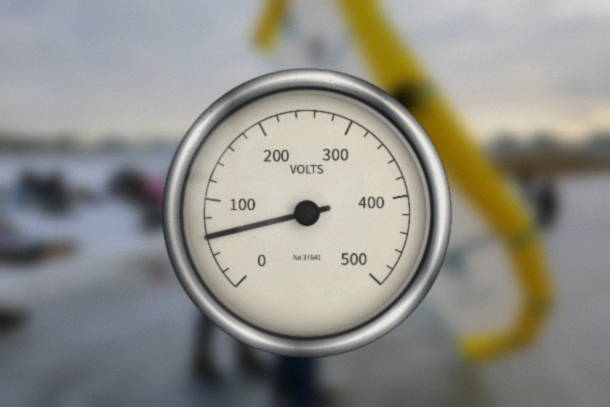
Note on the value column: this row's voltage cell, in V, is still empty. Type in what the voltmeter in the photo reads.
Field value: 60 V
